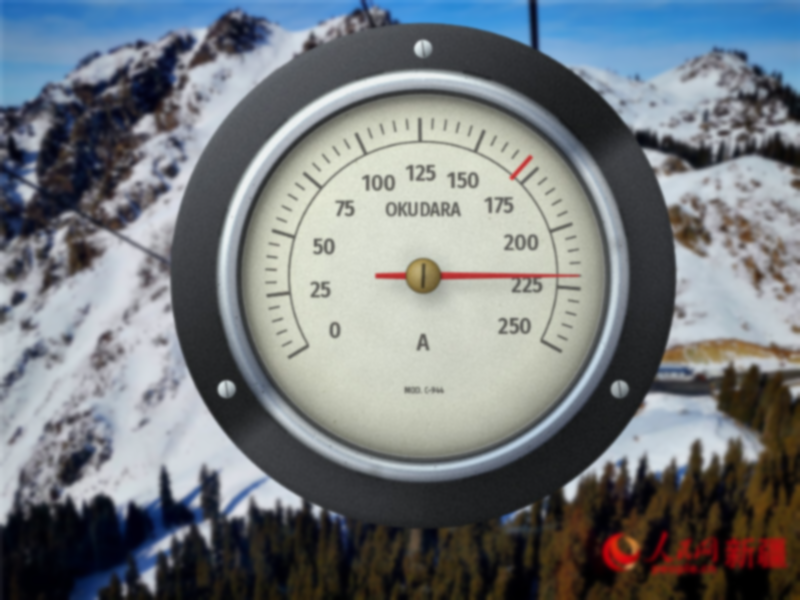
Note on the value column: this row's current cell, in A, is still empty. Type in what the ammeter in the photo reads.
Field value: 220 A
